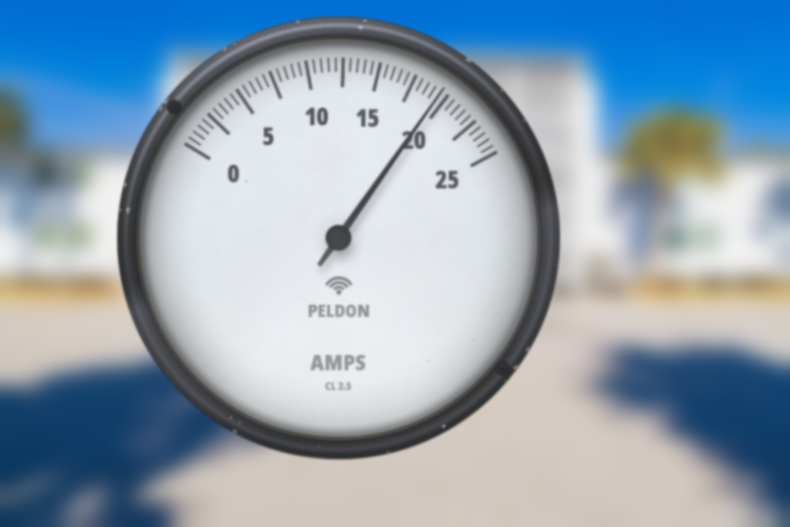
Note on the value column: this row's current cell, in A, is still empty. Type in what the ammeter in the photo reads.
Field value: 19.5 A
